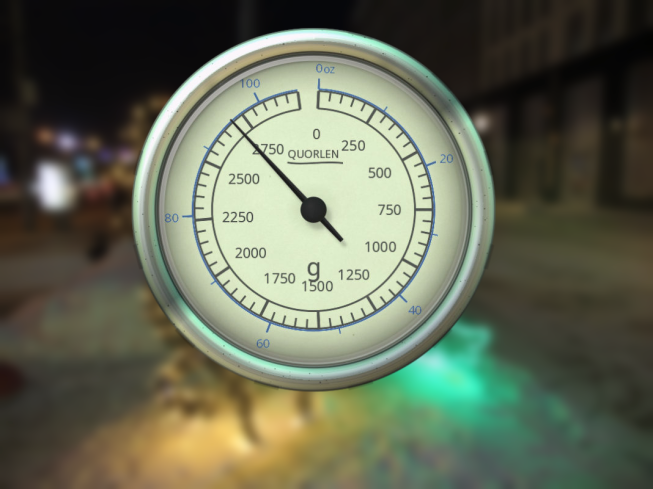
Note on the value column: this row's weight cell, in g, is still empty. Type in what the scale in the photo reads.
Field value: 2700 g
